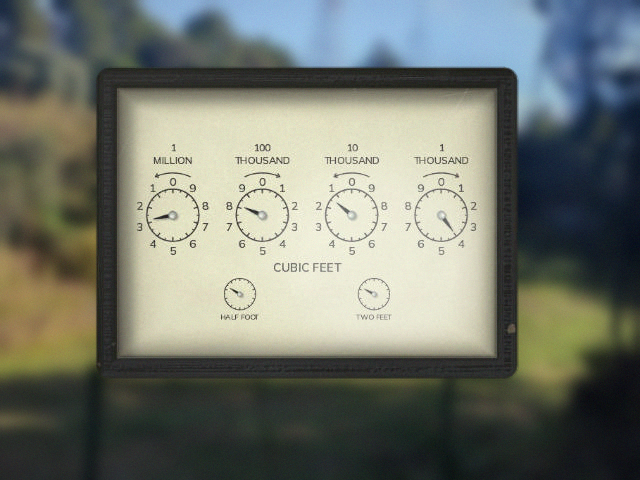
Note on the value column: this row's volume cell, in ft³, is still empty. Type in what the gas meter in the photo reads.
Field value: 281400 ft³
